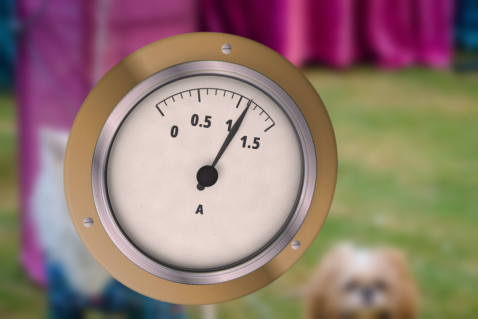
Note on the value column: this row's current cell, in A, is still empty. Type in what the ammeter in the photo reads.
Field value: 1.1 A
